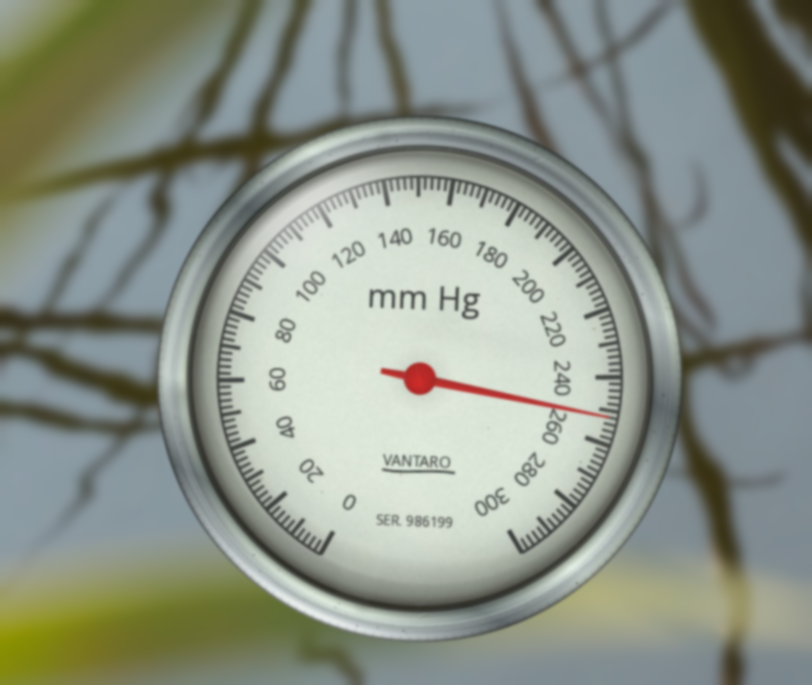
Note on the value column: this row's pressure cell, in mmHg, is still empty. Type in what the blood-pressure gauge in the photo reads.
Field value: 252 mmHg
